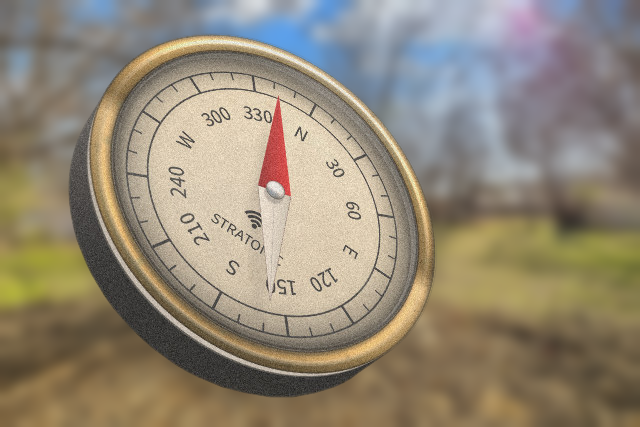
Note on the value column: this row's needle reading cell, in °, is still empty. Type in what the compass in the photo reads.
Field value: 340 °
